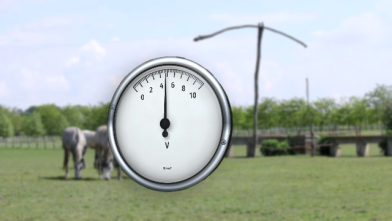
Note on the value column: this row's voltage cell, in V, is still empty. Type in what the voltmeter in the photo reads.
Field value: 5 V
